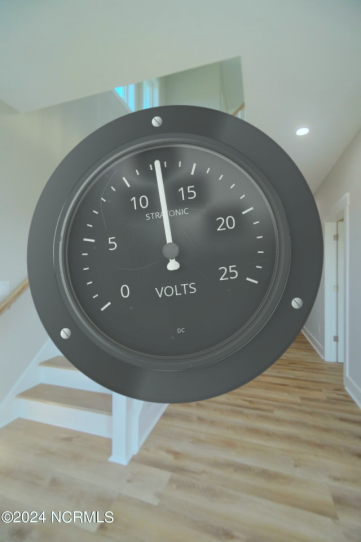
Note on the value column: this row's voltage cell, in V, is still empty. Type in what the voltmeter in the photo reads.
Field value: 12.5 V
